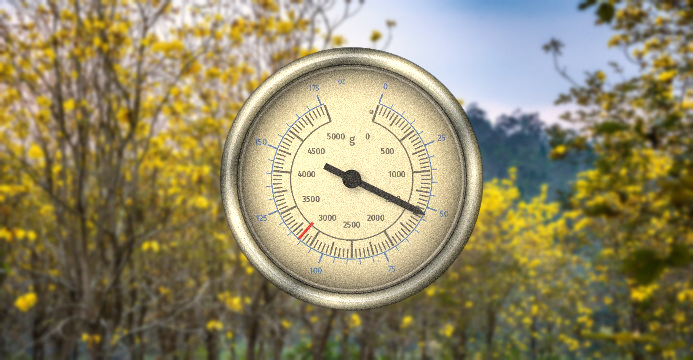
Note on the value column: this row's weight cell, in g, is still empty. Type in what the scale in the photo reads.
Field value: 1500 g
